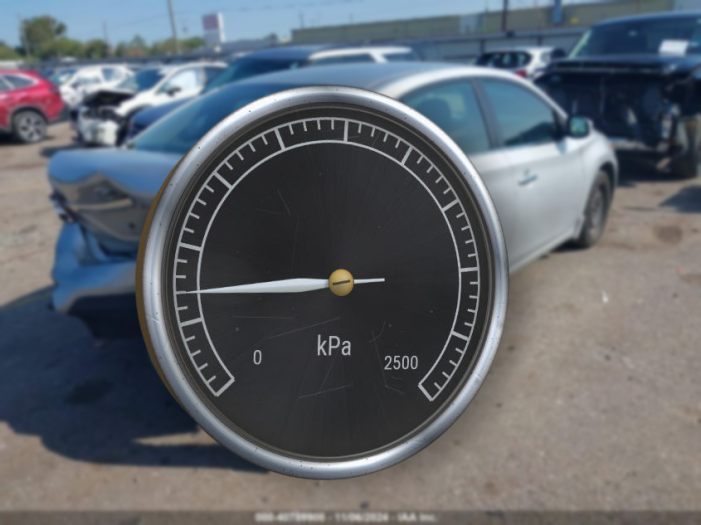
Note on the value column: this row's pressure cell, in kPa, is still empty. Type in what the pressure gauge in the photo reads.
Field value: 350 kPa
